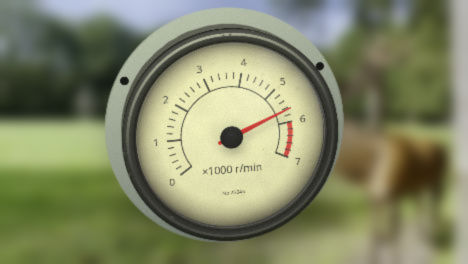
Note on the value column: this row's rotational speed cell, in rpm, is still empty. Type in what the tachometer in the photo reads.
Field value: 5600 rpm
